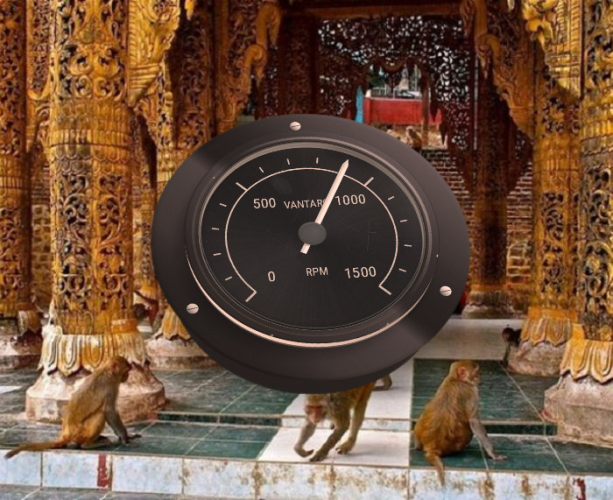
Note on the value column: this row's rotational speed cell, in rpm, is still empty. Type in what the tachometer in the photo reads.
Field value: 900 rpm
